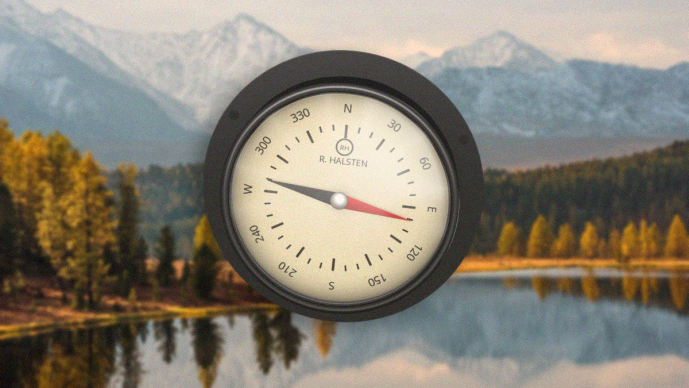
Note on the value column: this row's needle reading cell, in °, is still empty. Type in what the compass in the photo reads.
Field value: 100 °
